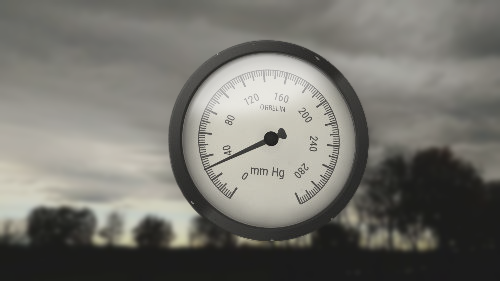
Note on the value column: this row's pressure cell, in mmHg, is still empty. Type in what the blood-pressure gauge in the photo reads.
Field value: 30 mmHg
